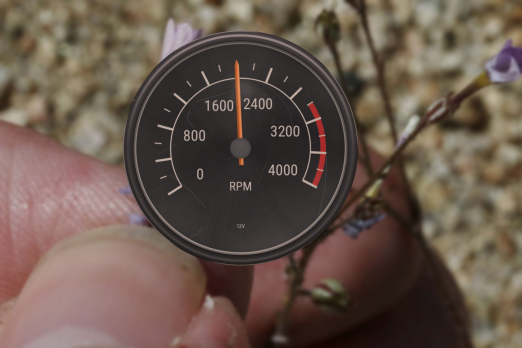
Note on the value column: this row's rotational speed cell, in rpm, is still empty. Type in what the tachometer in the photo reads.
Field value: 2000 rpm
